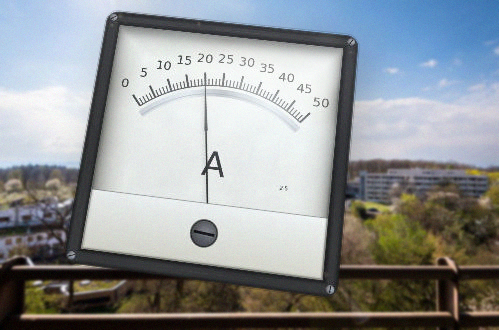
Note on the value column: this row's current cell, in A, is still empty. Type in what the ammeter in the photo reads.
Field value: 20 A
